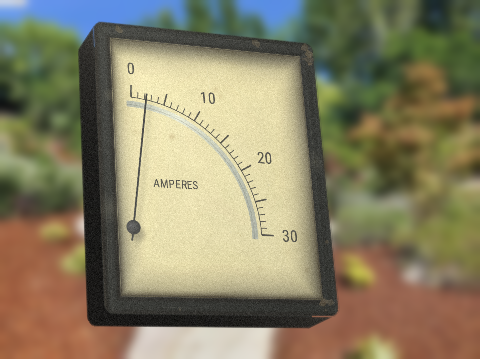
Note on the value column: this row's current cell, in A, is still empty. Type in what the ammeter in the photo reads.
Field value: 2 A
